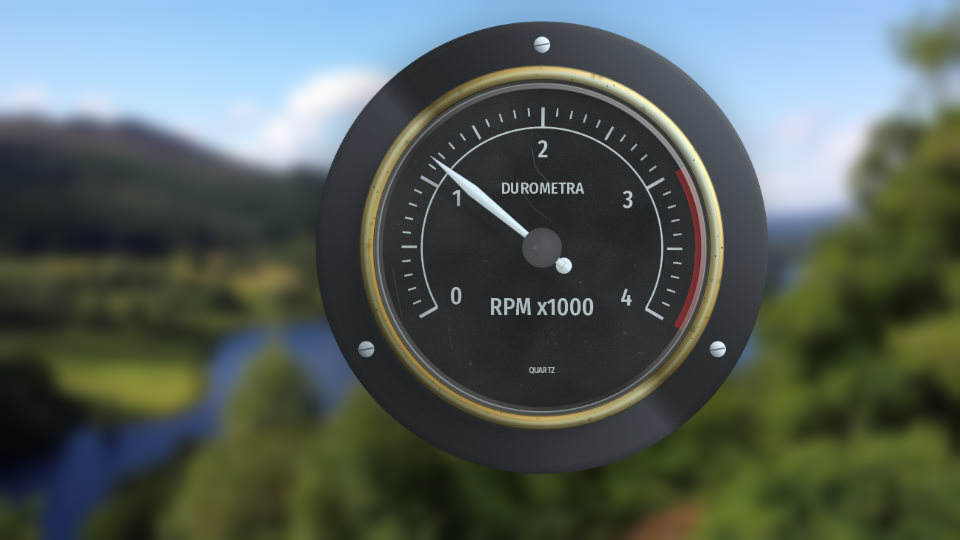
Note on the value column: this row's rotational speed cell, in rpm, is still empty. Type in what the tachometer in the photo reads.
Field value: 1150 rpm
